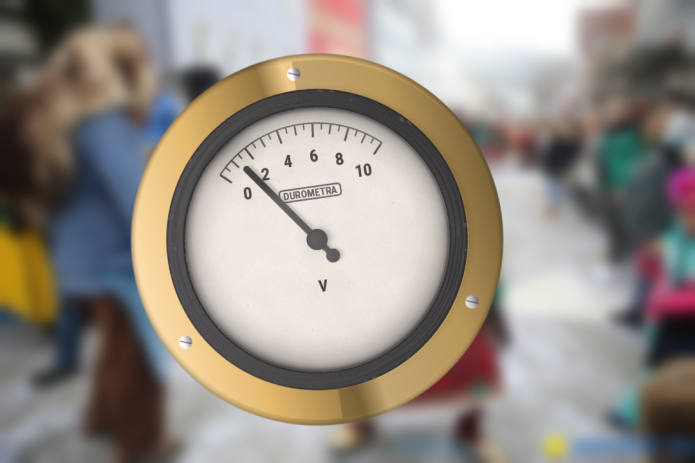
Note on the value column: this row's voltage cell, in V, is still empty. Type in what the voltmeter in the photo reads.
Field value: 1.25 V
